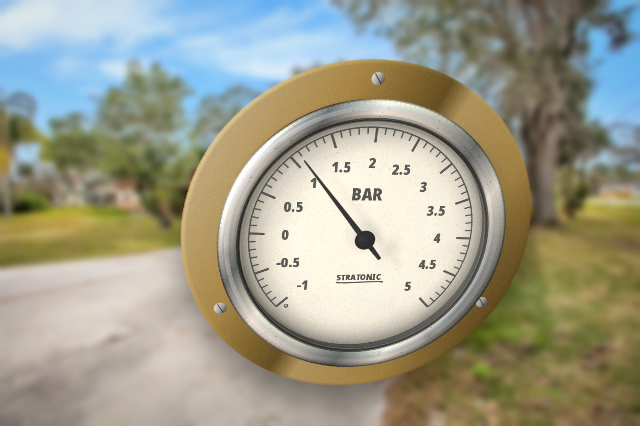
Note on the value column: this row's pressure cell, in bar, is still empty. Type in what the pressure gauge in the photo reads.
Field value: 1.1 bar
